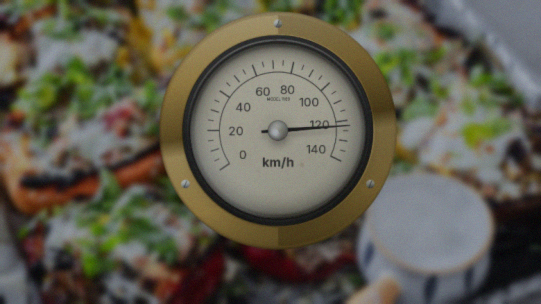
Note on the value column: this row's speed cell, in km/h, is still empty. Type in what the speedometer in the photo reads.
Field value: 122.5 km/h
